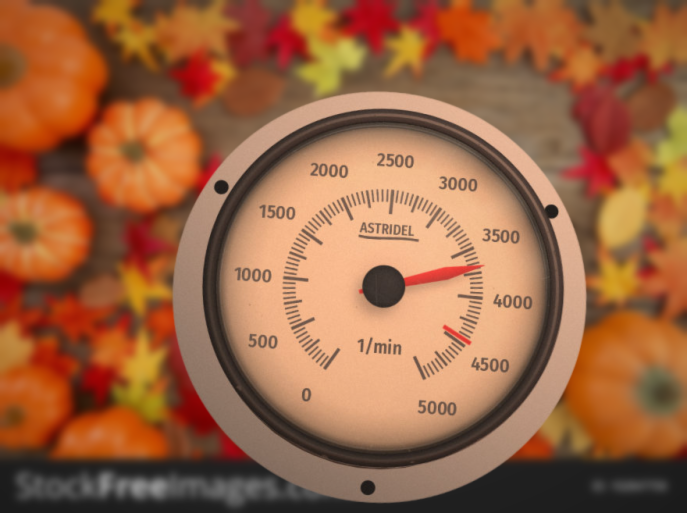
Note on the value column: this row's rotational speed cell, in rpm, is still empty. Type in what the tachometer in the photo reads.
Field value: 3700 rpm
